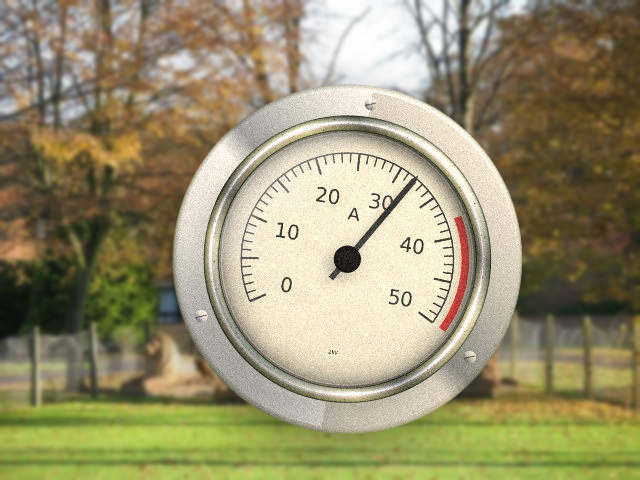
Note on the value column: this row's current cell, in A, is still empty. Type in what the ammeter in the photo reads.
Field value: 32 A
